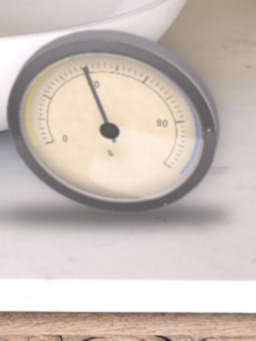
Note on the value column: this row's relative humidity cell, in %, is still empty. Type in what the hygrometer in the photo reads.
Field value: 40 %
